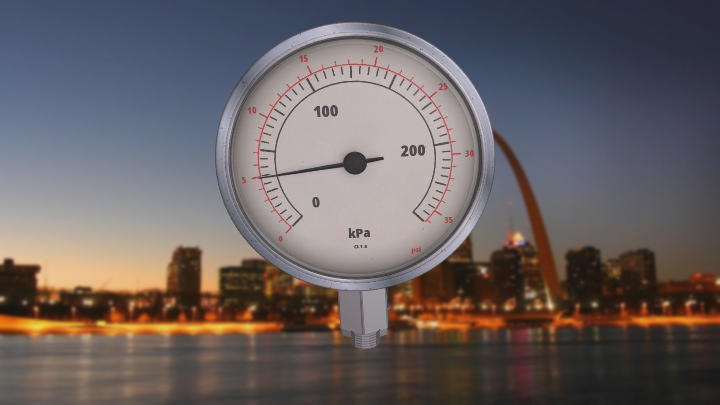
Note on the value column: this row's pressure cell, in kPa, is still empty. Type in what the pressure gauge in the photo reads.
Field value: 35 kPa
